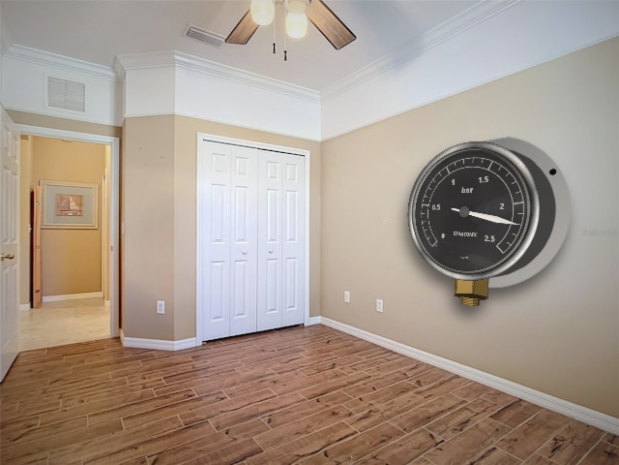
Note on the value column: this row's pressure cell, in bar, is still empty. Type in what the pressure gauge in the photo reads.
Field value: 2.2 bar
